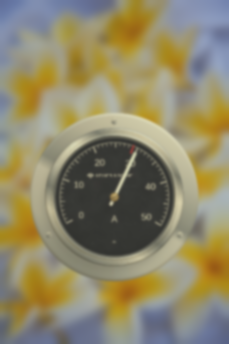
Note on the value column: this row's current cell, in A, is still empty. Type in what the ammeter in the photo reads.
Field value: 30 A
